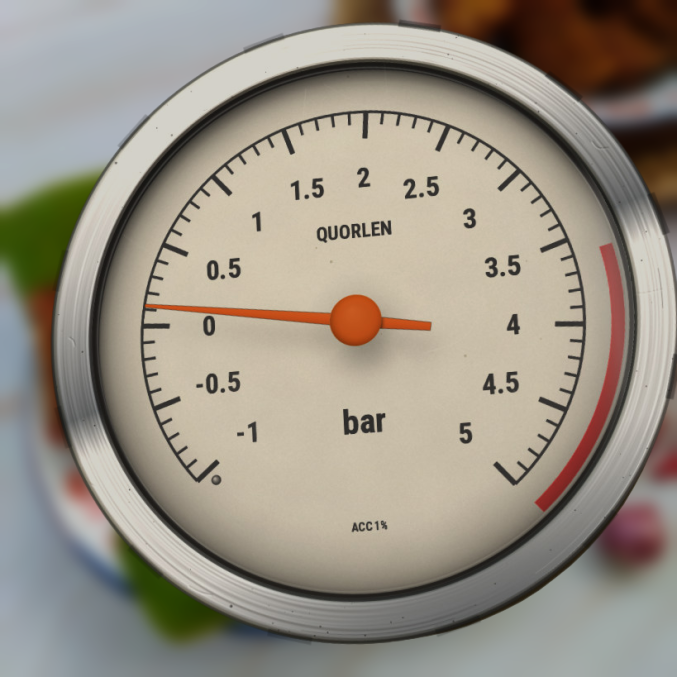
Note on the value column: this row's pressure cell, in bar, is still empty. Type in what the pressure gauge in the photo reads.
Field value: 0.1 bar
